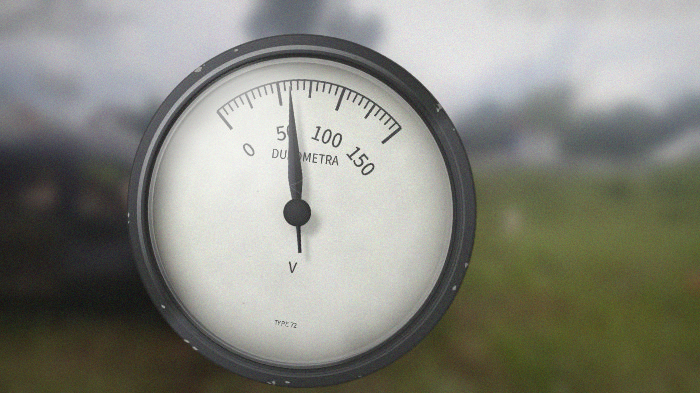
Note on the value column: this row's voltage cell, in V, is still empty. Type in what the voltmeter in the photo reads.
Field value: 60 V
